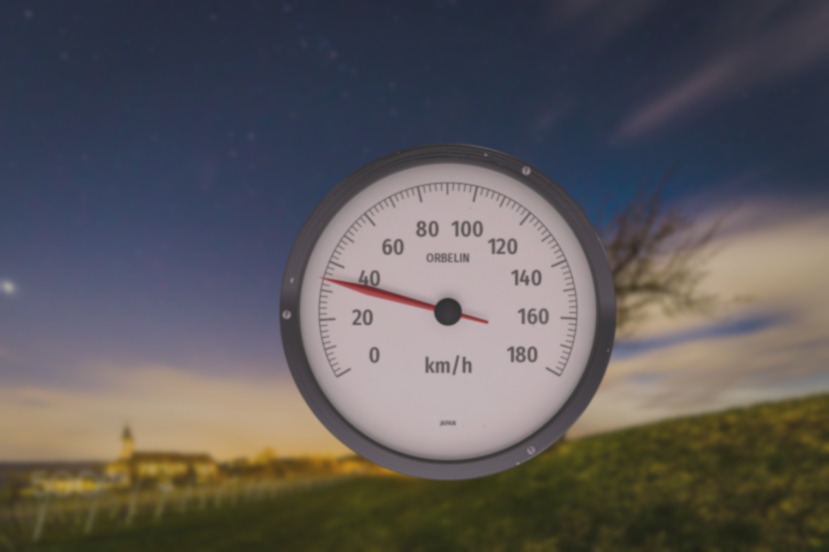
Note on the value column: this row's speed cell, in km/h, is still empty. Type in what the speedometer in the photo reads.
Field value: 34 km/h
